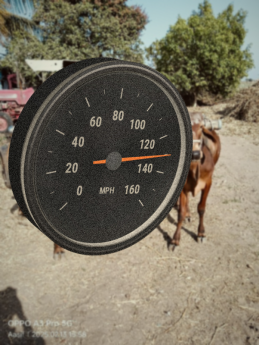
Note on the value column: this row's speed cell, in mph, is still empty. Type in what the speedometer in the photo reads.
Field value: 130 mph
